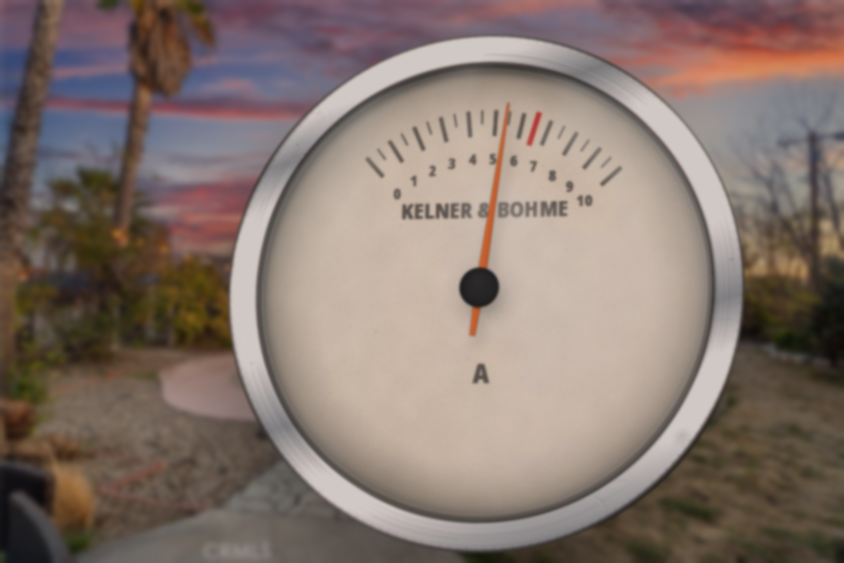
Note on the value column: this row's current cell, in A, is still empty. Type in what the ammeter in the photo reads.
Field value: 5.5 A
